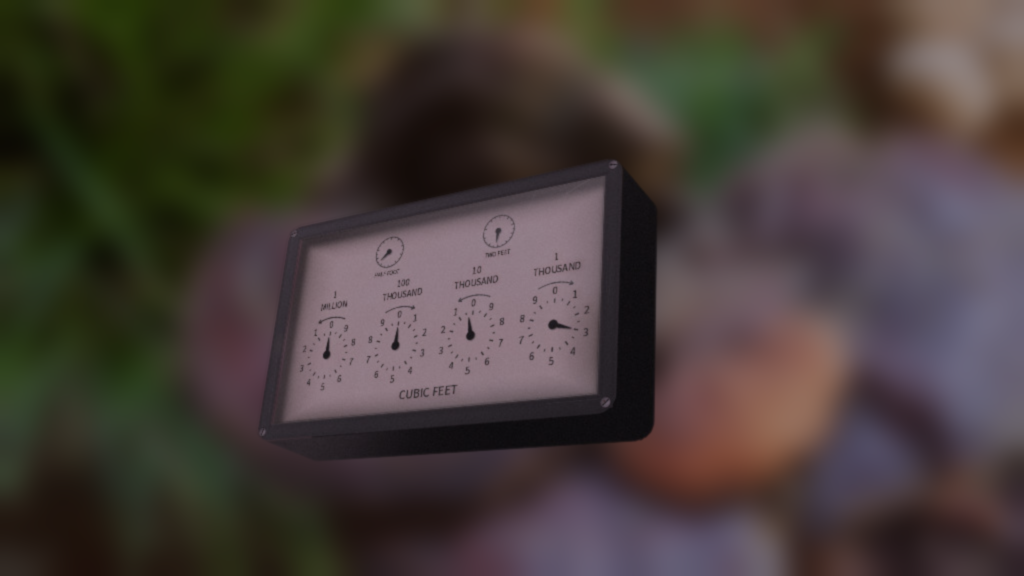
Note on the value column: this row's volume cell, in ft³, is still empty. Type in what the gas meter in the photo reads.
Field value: 300 ft³
